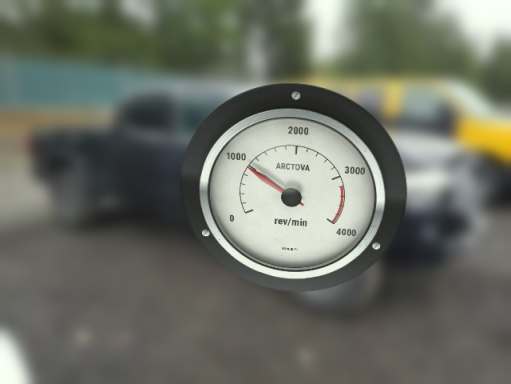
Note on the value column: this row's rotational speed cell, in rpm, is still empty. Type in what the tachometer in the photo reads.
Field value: 1000 rpm
